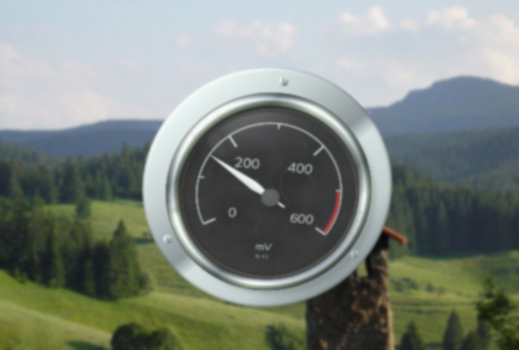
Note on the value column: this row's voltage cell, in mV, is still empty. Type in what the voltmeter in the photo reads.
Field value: 150 mV
